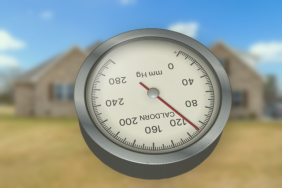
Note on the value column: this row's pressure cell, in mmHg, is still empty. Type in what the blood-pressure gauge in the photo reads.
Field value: 110 mmHg
